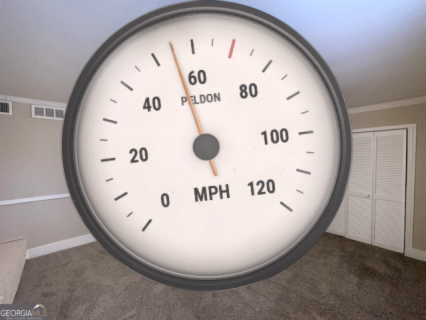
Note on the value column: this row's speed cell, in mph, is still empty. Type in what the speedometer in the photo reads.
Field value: 55 mph
